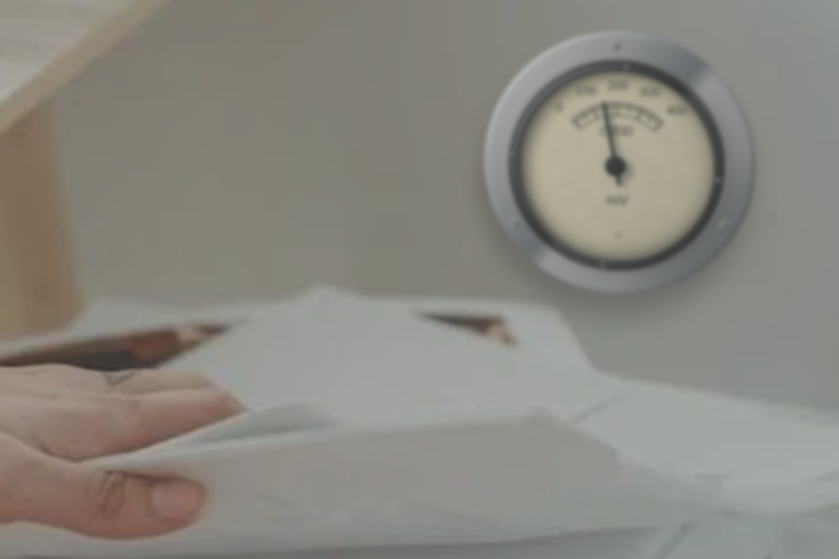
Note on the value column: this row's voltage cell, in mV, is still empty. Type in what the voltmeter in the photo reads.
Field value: 150 mV
